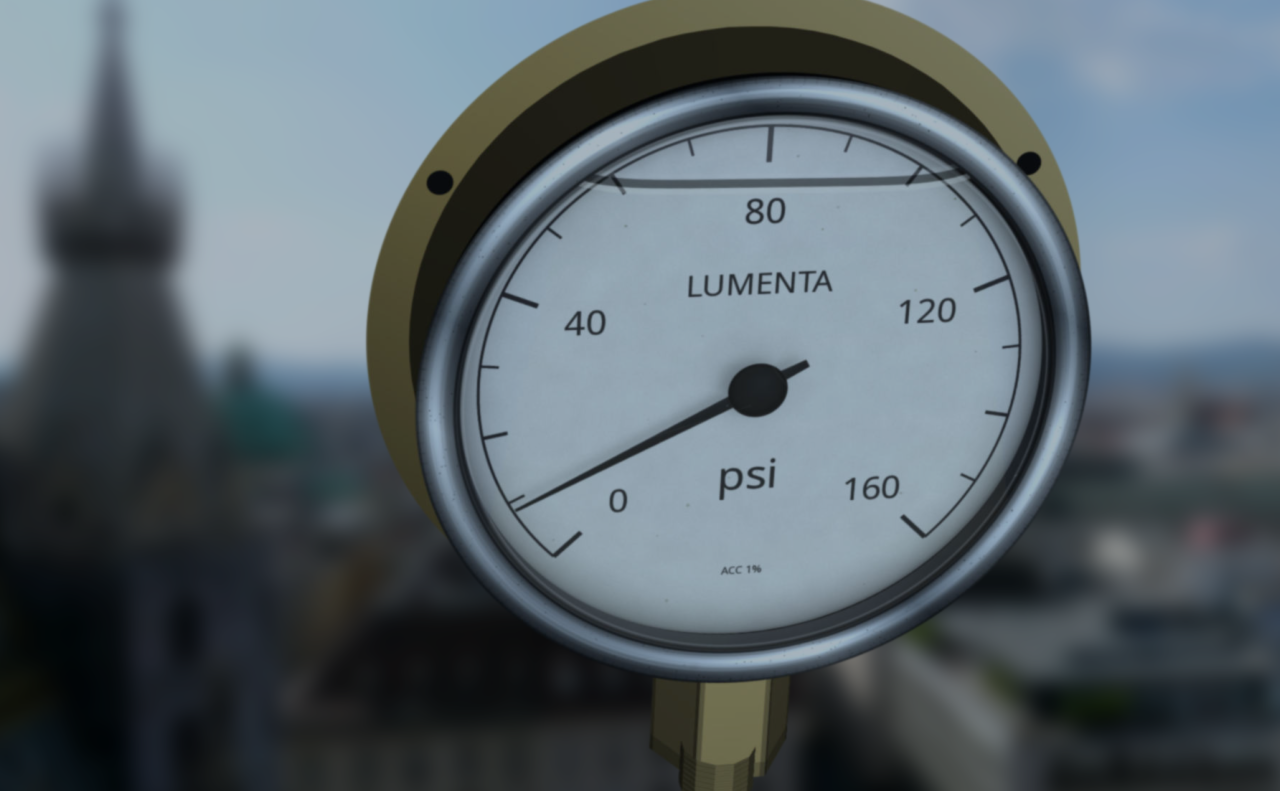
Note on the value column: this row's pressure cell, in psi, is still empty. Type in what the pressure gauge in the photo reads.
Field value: 10 psi
